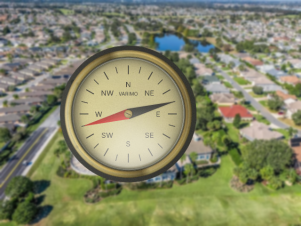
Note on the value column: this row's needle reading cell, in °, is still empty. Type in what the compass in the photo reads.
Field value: 255 °
